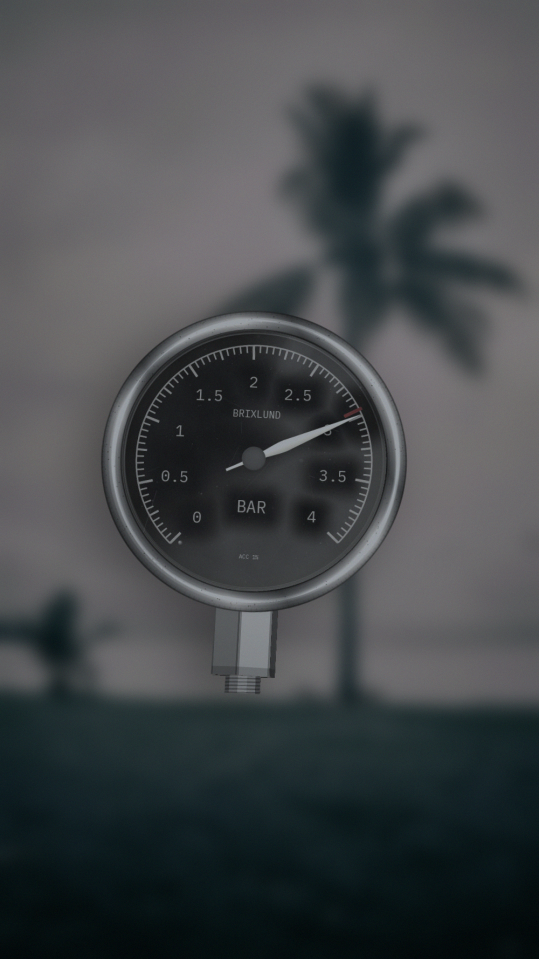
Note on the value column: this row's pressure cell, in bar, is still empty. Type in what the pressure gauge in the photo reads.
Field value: 3 bar
